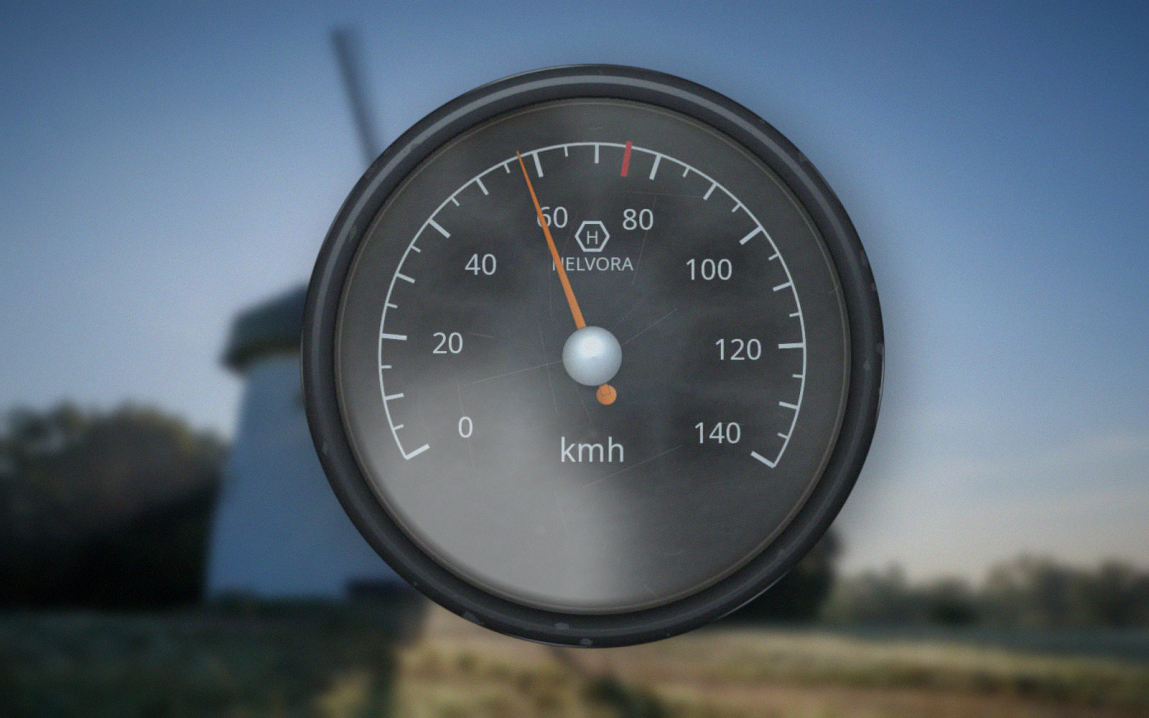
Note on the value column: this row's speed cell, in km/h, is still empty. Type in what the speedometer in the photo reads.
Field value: 57.5 km/h
